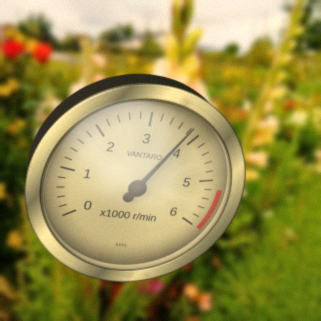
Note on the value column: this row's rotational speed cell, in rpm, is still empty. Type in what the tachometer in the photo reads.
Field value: 3800 rpm
